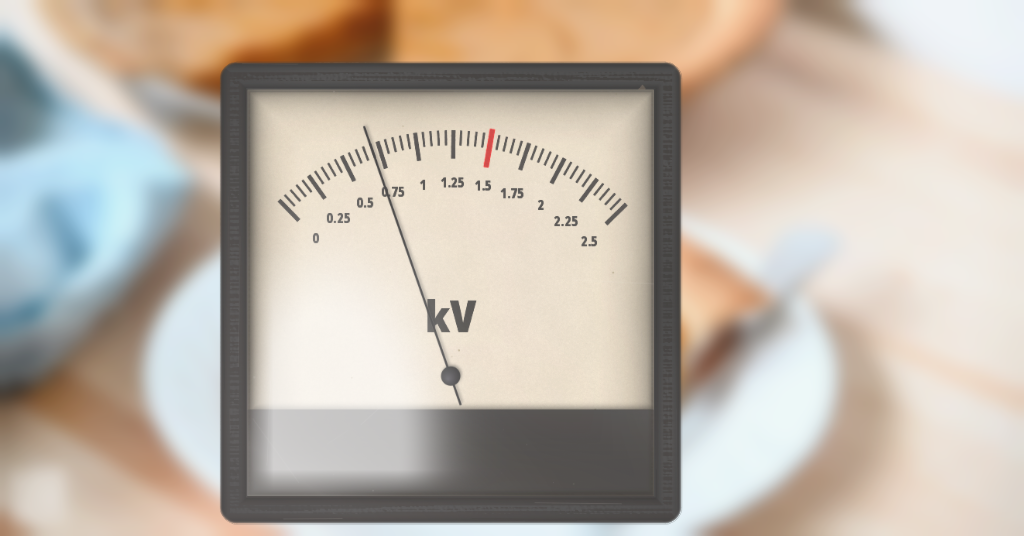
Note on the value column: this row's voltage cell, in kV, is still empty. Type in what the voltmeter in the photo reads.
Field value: 0.7 kV
